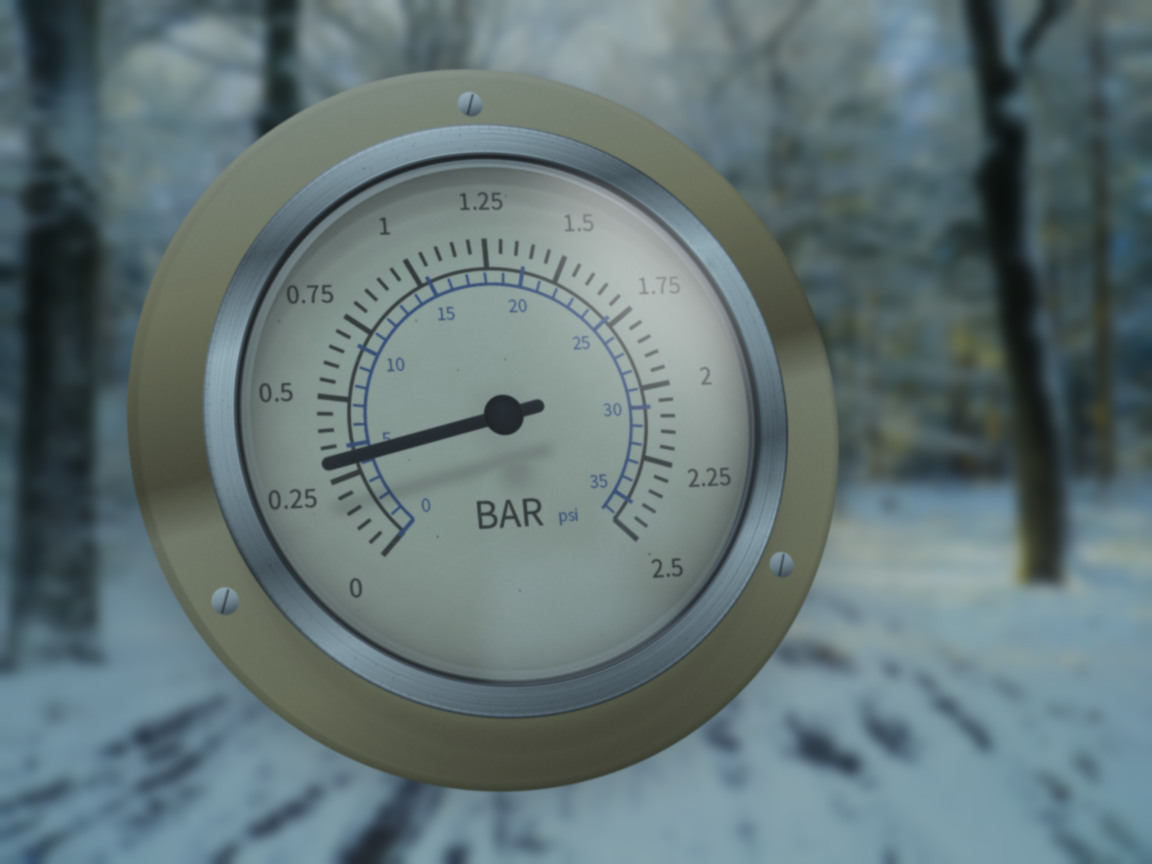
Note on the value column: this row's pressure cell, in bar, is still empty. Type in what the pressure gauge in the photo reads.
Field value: 0.3 bar
